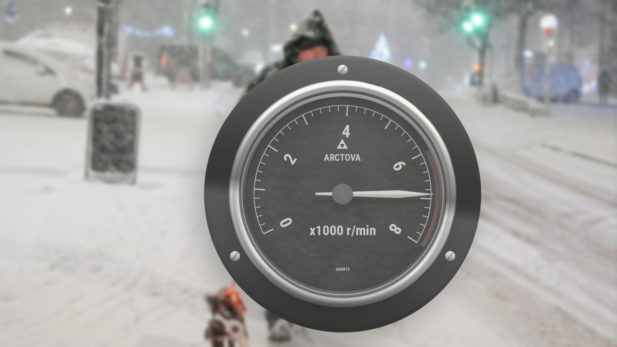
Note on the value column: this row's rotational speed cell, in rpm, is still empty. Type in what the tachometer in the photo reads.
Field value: 6900 rpm
